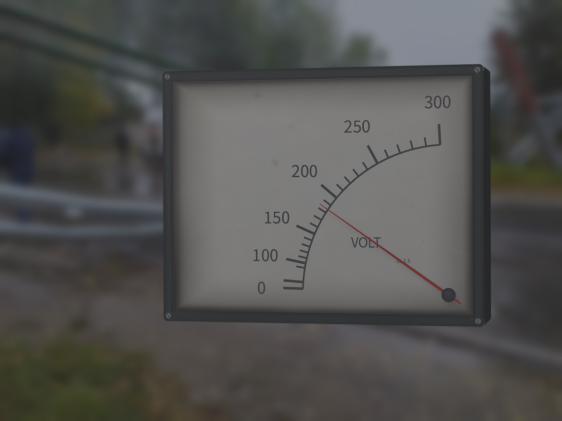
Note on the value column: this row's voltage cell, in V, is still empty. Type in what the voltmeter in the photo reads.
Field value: 185 V
